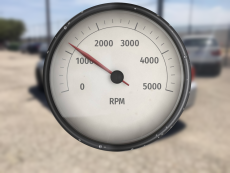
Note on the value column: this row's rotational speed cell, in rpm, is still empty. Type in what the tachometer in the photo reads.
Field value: 1200 rpm
